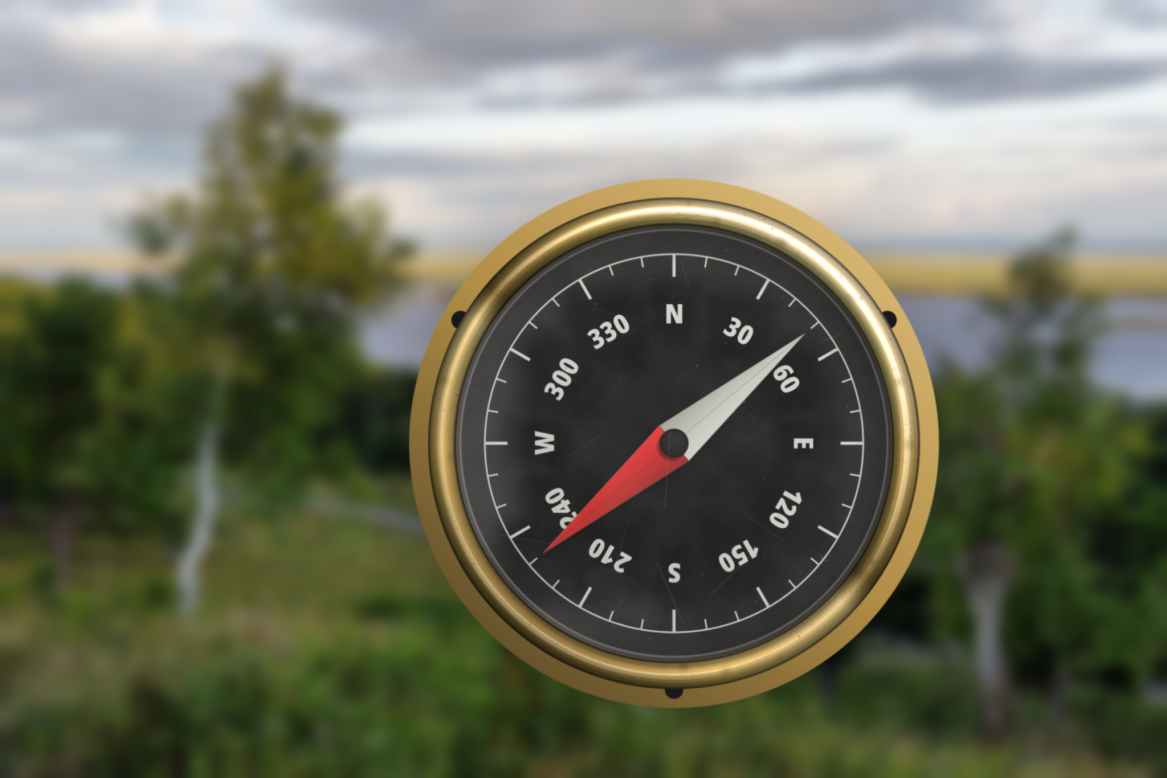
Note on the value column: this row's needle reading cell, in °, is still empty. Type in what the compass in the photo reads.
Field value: 230 °
